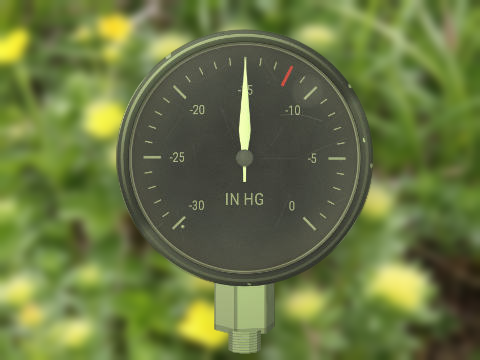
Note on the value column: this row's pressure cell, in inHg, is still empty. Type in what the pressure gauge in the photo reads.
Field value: -15 inHg
